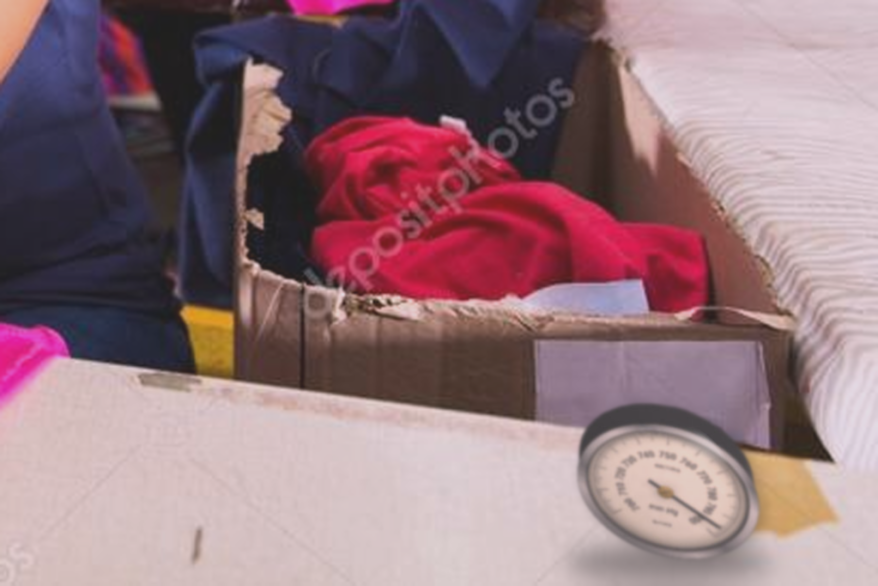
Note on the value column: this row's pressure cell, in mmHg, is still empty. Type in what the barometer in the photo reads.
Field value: 795 mmHg
